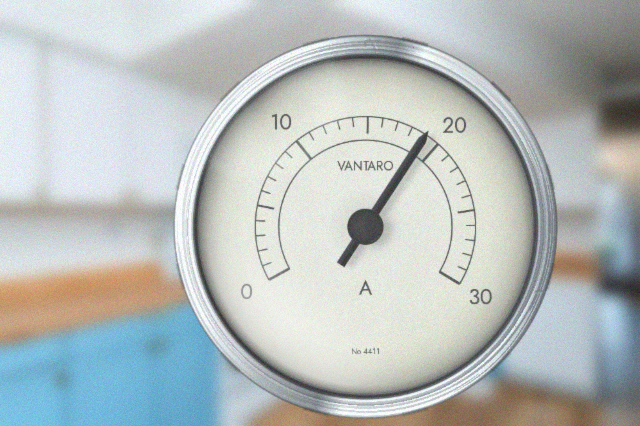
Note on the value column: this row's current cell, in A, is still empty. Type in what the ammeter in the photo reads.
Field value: 19 A
